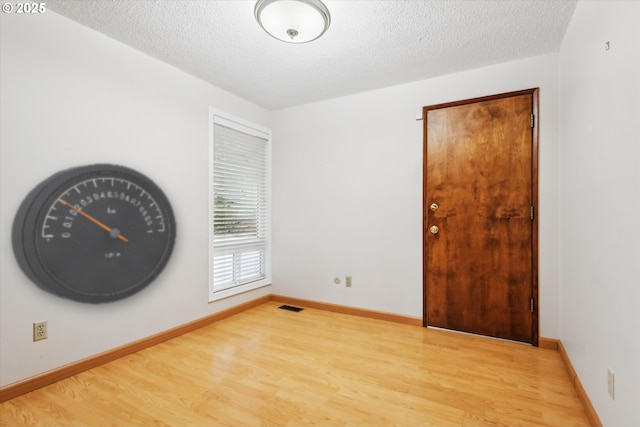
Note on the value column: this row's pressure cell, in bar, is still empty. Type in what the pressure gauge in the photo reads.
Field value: 0.2 bar
